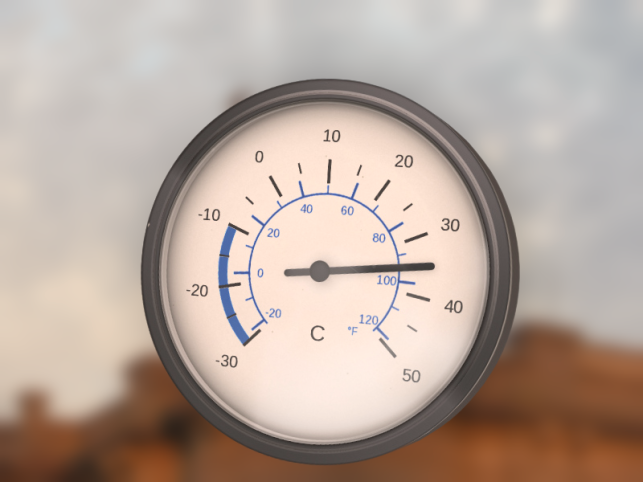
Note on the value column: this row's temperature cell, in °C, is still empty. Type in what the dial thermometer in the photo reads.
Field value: 35 °C
